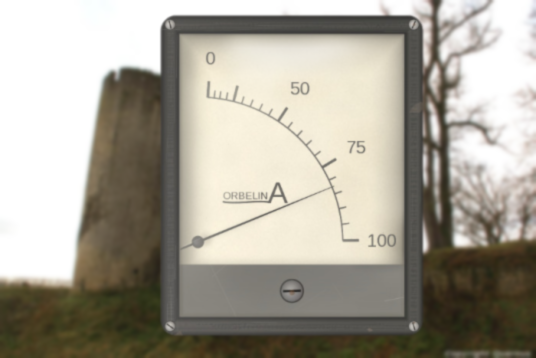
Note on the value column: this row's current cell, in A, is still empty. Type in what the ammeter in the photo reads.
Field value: 82.5 A
